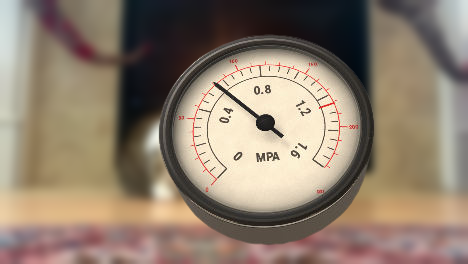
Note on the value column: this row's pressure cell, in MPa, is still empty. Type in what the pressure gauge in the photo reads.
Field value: 0.55 MPa
